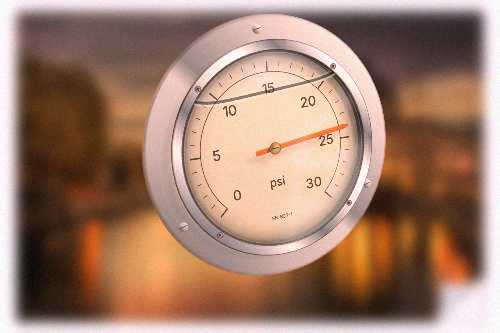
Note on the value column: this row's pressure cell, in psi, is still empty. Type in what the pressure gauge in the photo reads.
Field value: 24 psi
